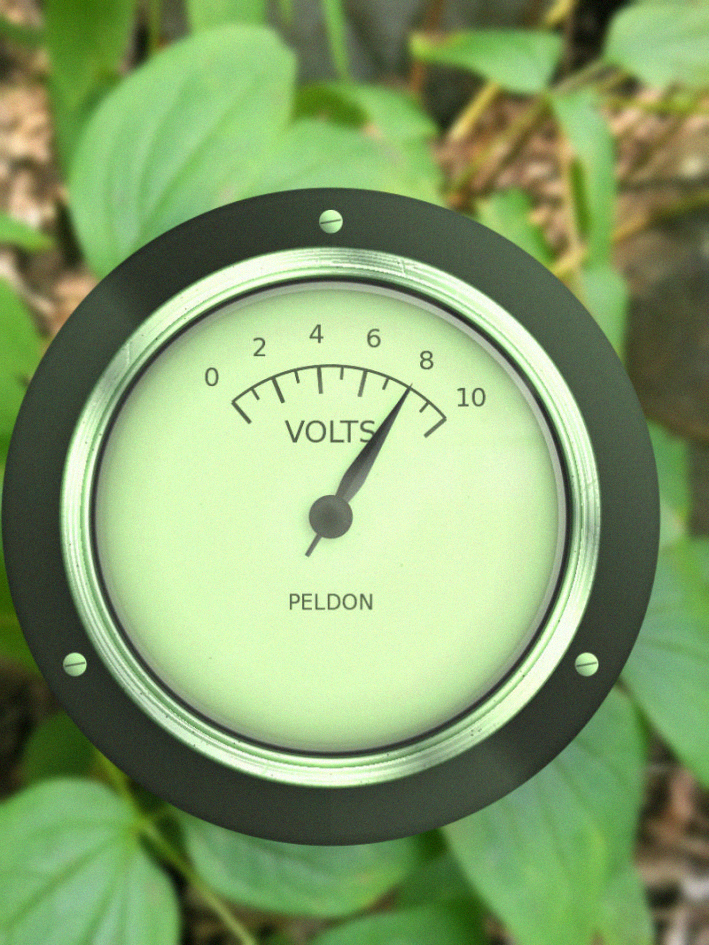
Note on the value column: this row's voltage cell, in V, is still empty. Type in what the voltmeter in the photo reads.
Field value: 8 V
